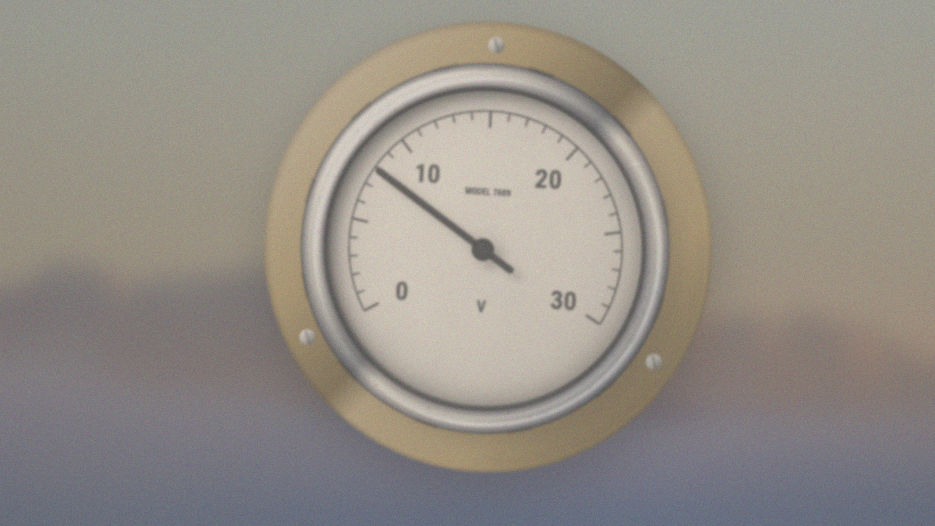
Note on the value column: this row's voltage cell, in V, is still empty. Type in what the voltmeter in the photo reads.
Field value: 8 V
